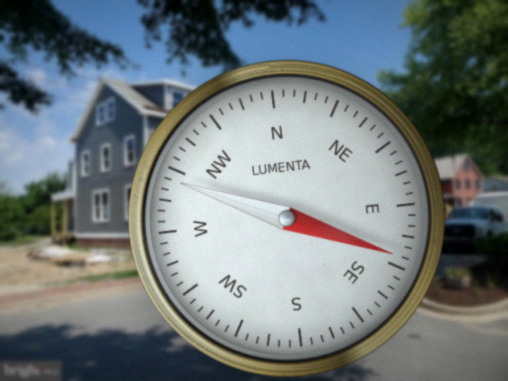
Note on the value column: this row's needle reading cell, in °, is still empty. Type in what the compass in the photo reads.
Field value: 115 °
